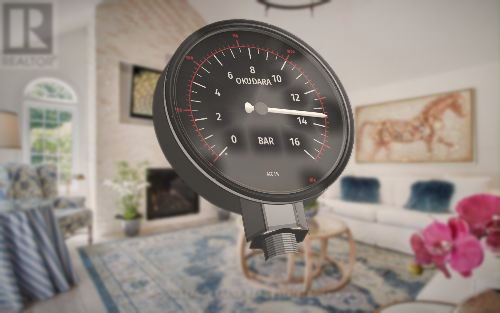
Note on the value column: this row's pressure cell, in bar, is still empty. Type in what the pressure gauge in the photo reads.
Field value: 13.5 bar
